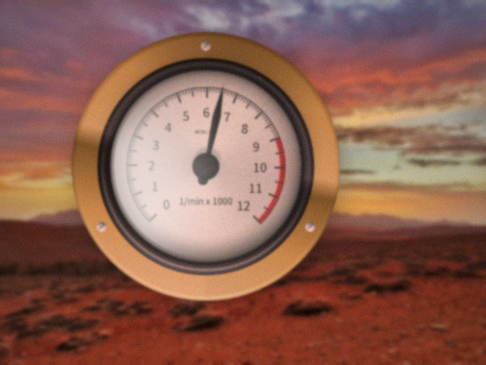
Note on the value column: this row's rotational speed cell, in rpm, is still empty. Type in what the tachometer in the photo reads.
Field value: 6500 rpm
